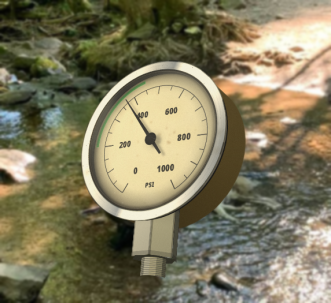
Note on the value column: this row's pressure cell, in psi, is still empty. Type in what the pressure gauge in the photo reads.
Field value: 375 psi
